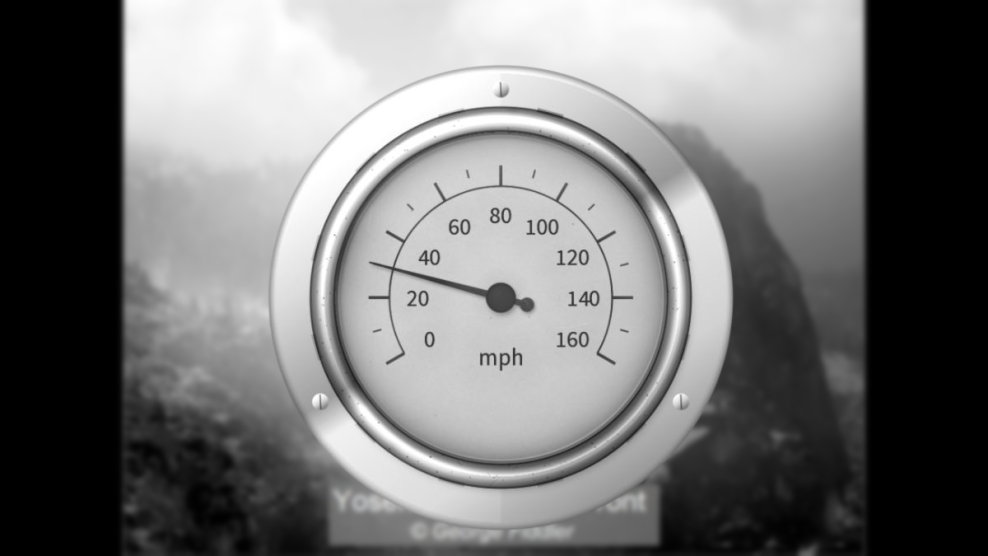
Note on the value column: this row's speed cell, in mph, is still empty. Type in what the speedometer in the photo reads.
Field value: 30 mph
